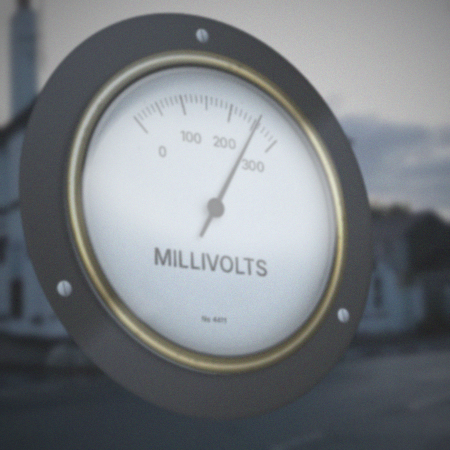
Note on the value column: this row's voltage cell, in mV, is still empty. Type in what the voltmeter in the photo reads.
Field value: 250 mV
